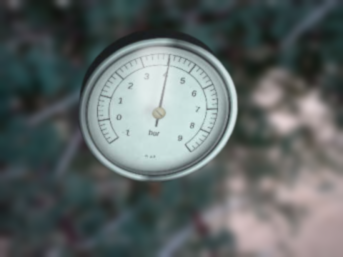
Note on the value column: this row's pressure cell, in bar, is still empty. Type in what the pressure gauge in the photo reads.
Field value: 4 bar
